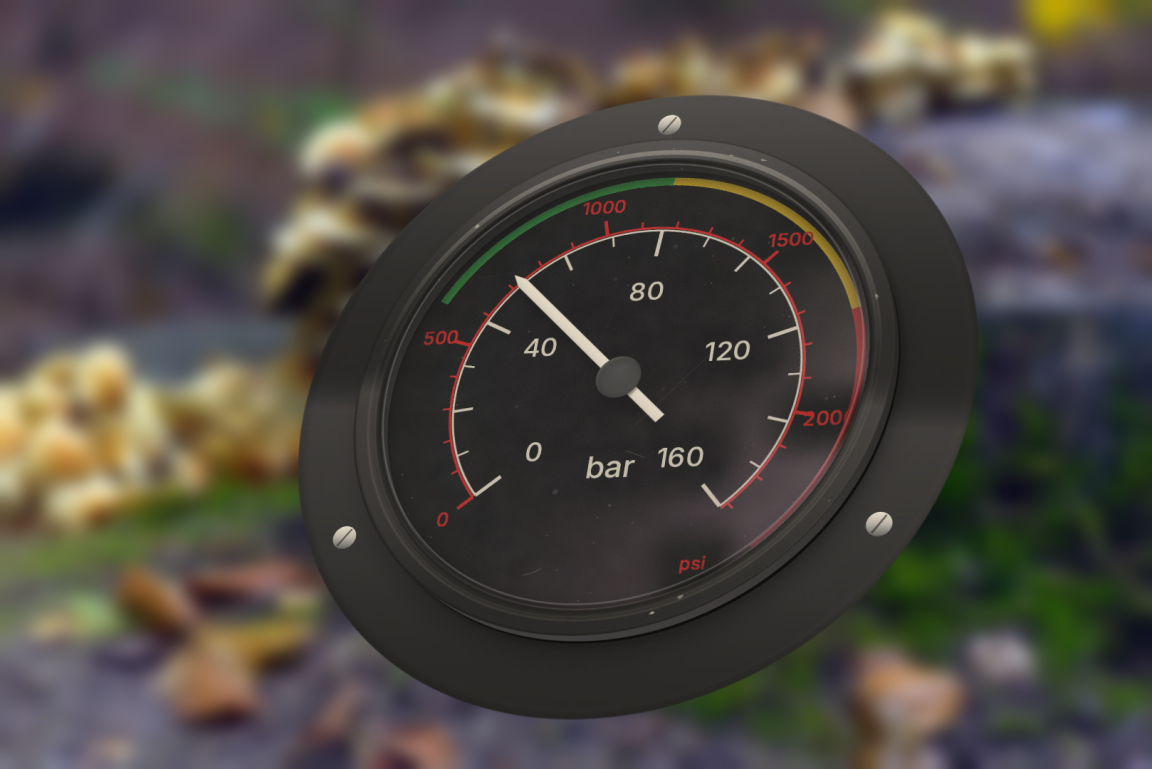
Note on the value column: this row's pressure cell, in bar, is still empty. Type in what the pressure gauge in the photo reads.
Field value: 50 bar
